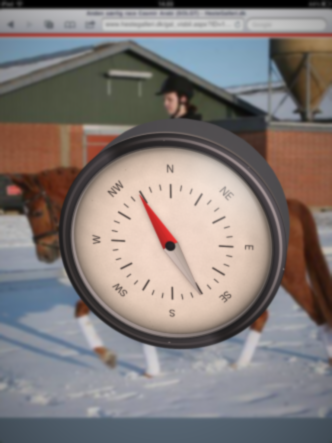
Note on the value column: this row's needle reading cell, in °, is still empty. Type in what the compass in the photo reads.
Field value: 330 °
